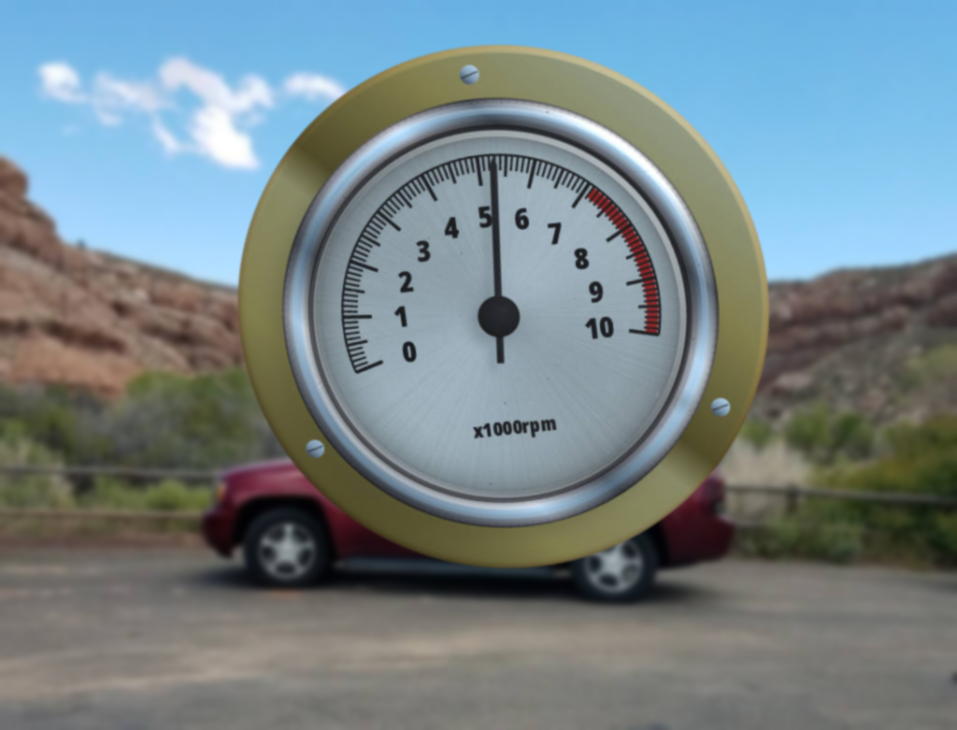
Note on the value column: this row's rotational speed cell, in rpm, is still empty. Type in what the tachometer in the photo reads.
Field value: 5300 rpm
